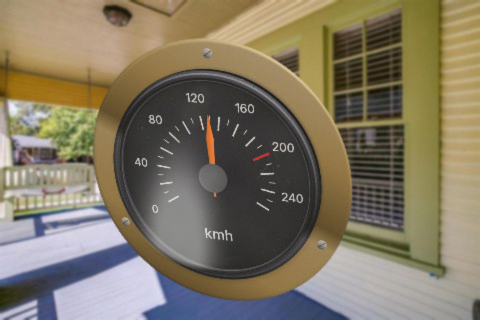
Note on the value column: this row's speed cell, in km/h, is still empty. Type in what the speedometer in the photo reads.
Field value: 130 km/h
